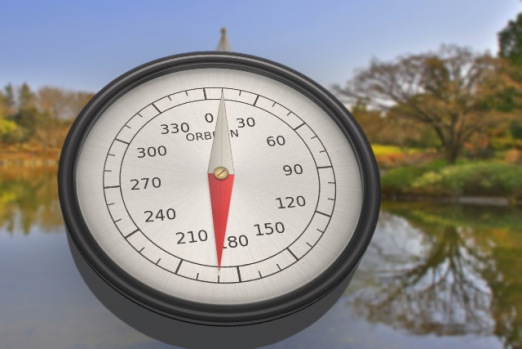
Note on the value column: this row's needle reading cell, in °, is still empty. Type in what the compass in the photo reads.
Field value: 190 °
